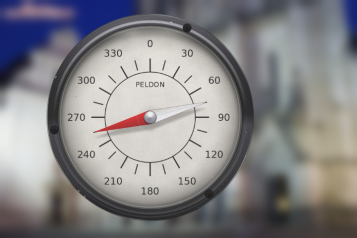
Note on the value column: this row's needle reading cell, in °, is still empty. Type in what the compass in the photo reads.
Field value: 255 °
